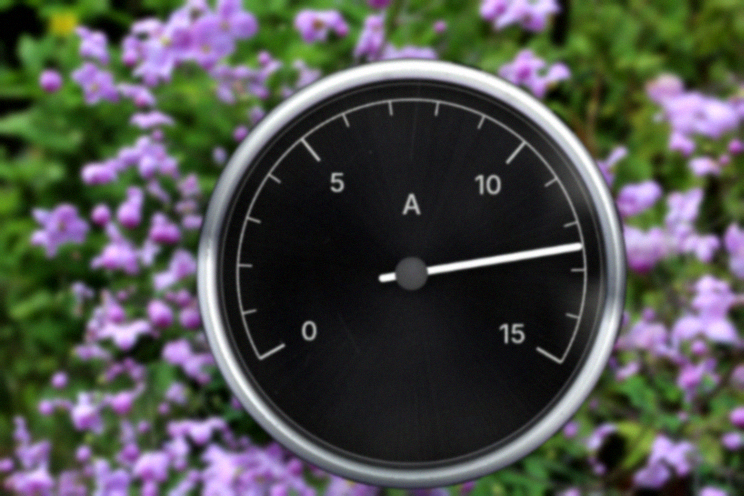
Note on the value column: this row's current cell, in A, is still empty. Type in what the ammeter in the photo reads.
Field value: 12.5 A
